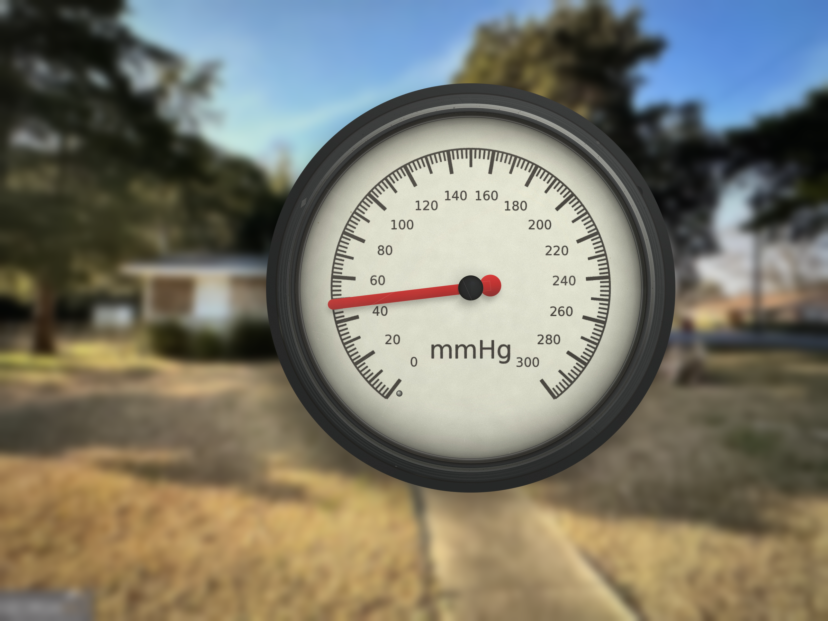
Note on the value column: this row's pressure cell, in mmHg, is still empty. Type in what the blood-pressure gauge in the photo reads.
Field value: 48 mmHg
